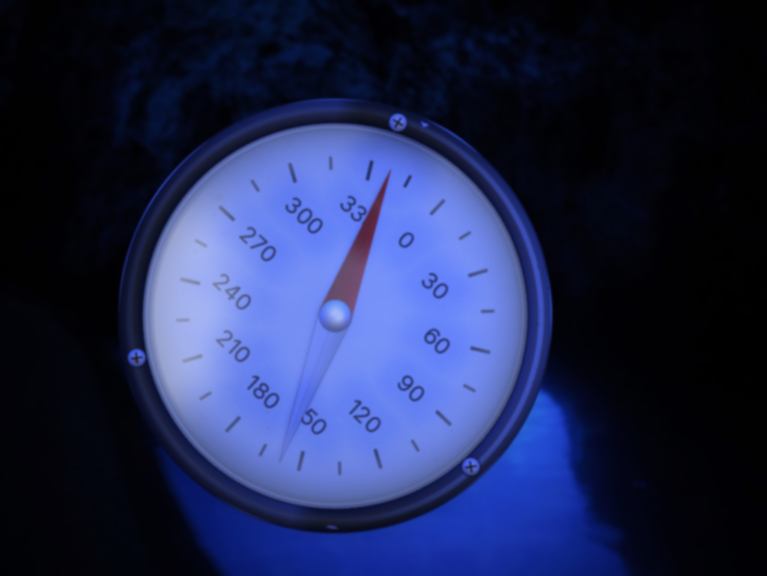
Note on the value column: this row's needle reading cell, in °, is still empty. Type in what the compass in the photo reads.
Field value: 337.5 °
